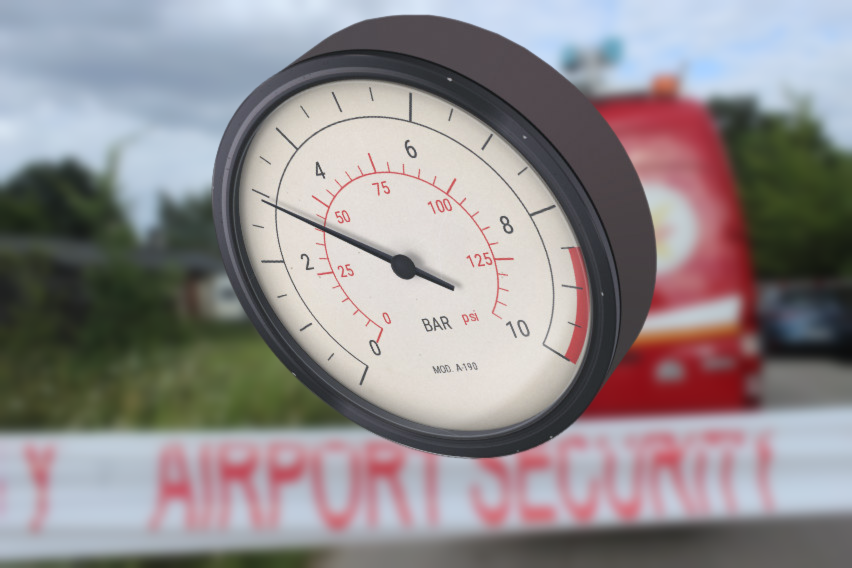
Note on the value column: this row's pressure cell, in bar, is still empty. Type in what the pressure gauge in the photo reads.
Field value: 3 bar
